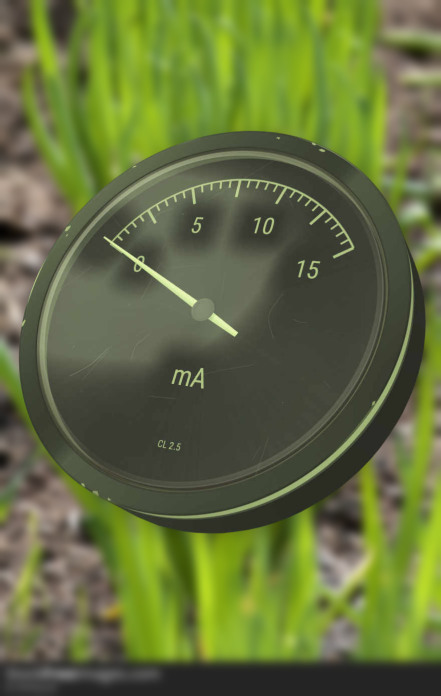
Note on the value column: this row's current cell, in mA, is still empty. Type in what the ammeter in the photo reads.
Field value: 0 mA
